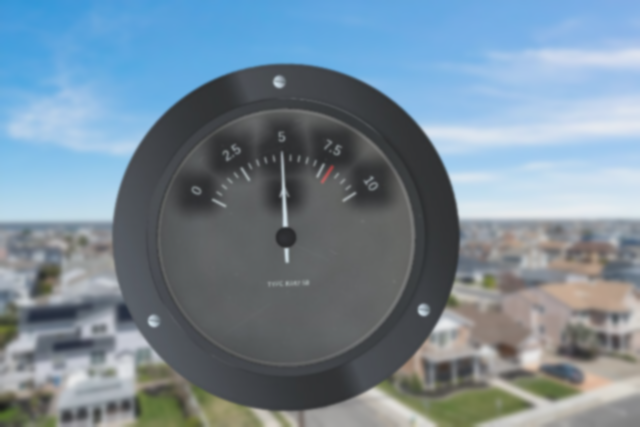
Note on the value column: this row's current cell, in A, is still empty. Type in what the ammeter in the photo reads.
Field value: 5 A
